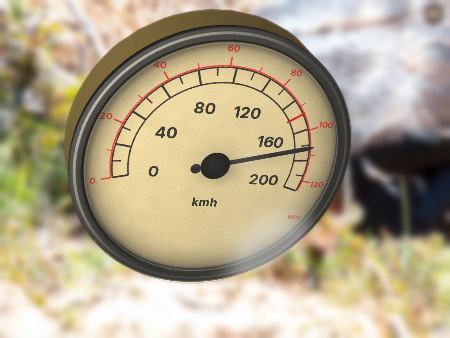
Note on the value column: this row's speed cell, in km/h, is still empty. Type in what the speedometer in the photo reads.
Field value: 170 km/h
